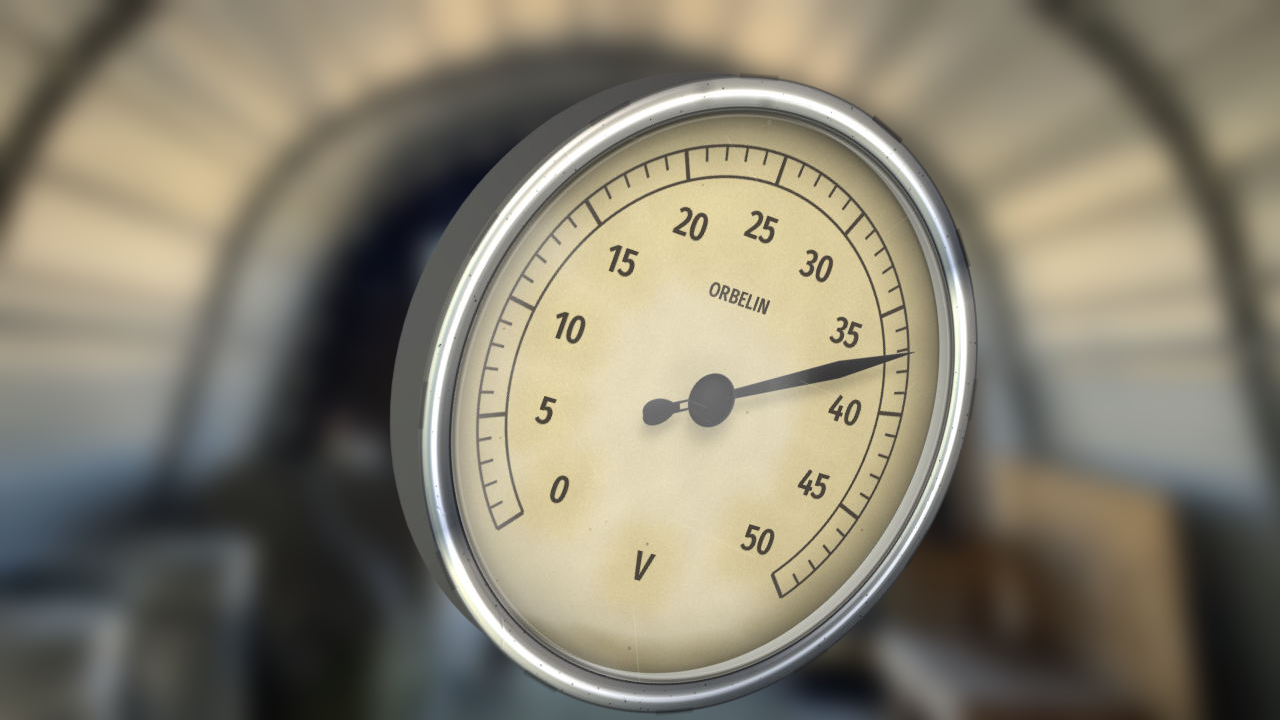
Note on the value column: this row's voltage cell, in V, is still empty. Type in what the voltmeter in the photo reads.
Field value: 37 V
